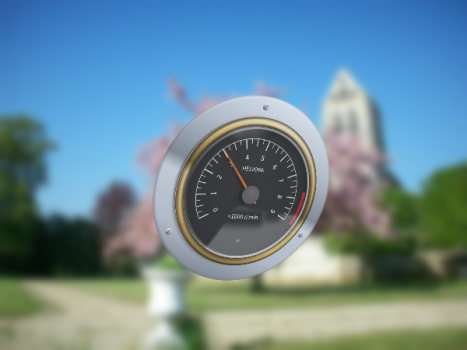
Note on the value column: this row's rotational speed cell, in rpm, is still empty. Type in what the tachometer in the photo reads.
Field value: 3000 rpm
